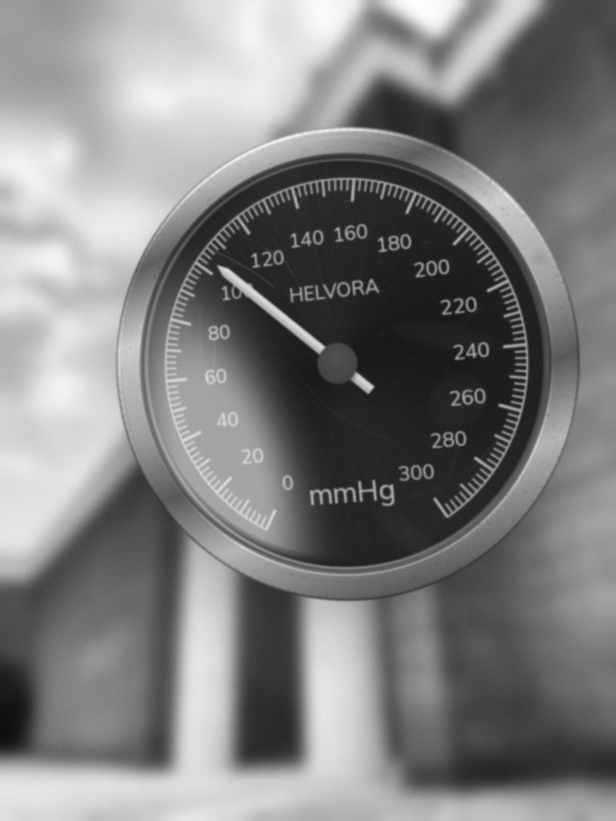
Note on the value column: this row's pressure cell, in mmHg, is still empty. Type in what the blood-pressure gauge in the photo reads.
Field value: 104 mmHg
